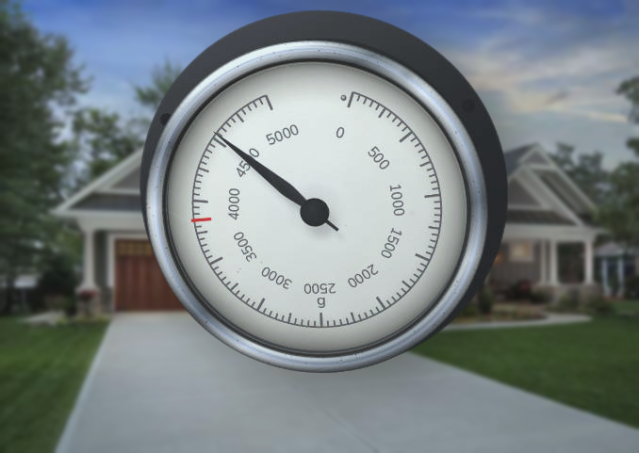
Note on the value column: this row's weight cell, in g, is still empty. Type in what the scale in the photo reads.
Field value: 4550 g
